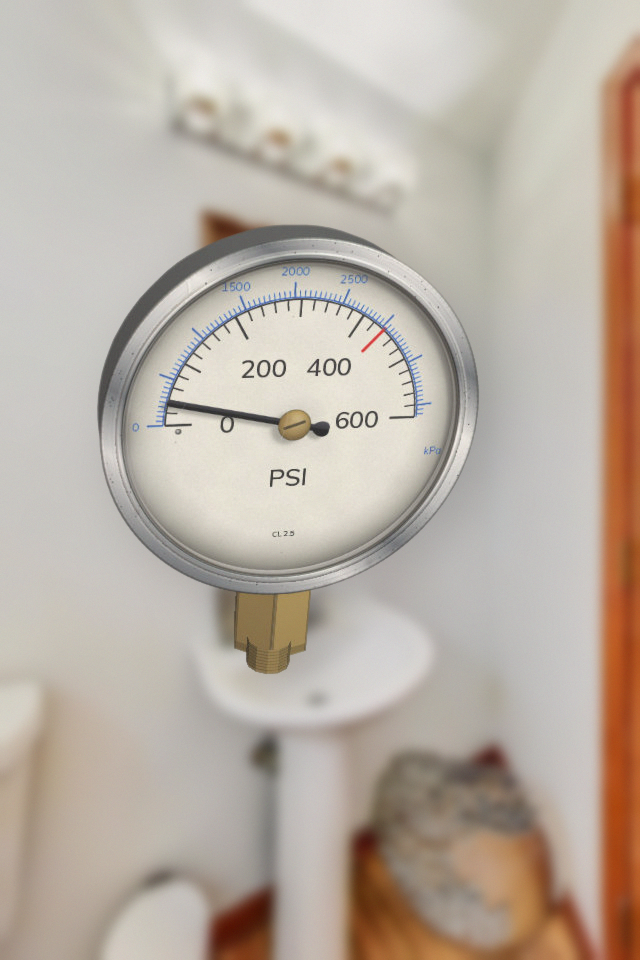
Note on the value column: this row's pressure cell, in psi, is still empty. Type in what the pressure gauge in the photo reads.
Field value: 40 psi
